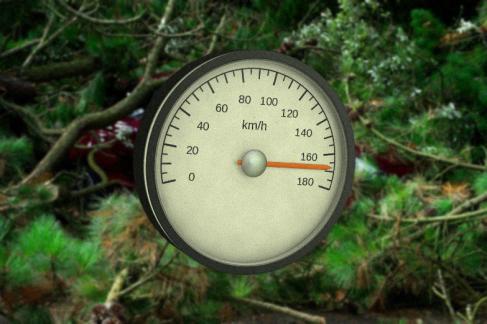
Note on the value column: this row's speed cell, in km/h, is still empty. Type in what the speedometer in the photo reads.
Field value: 167.5 km/h
